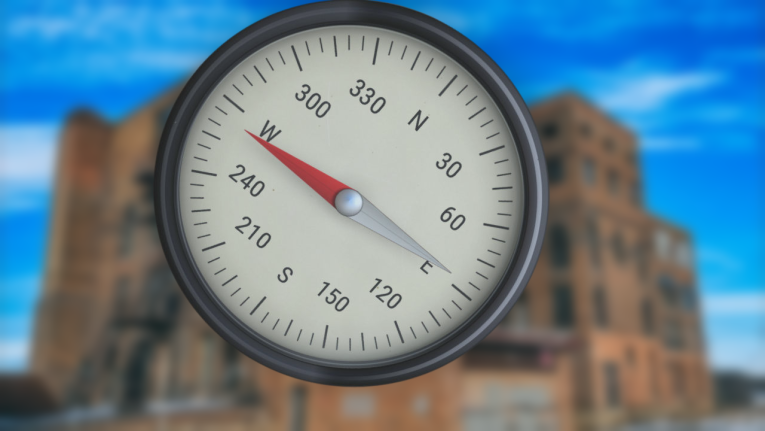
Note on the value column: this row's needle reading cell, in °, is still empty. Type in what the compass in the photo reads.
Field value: 265 °
